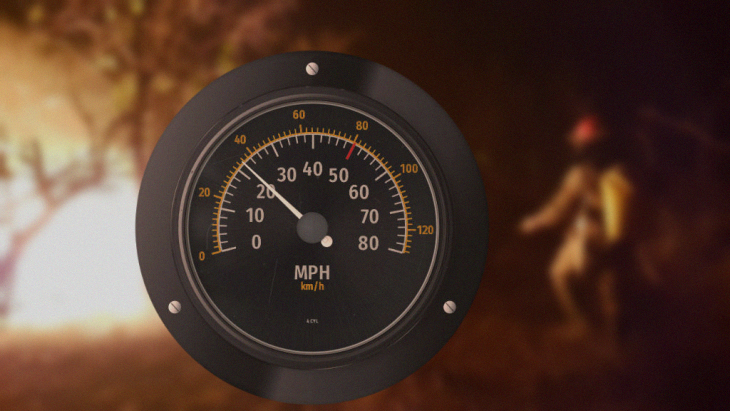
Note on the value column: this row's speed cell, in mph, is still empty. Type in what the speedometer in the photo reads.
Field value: 22 mph
